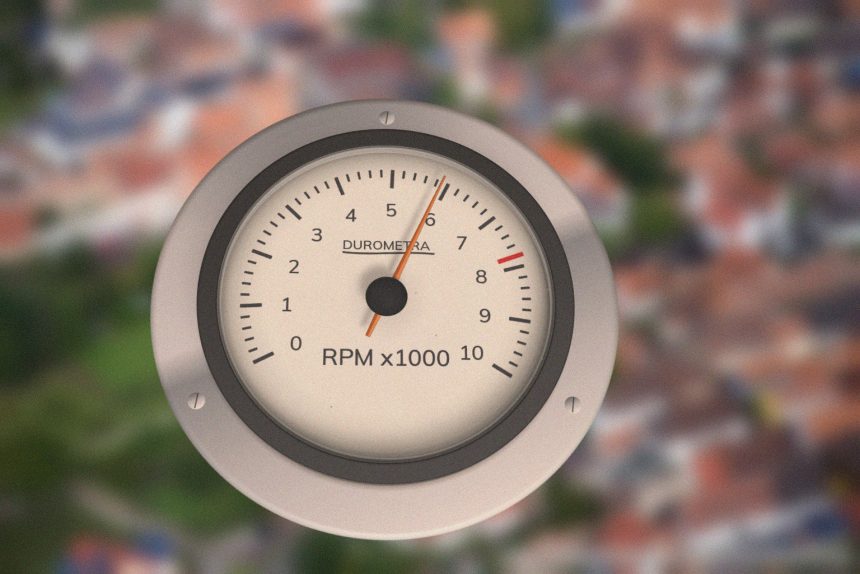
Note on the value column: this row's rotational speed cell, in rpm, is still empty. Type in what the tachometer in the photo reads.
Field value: 5900 rpm
